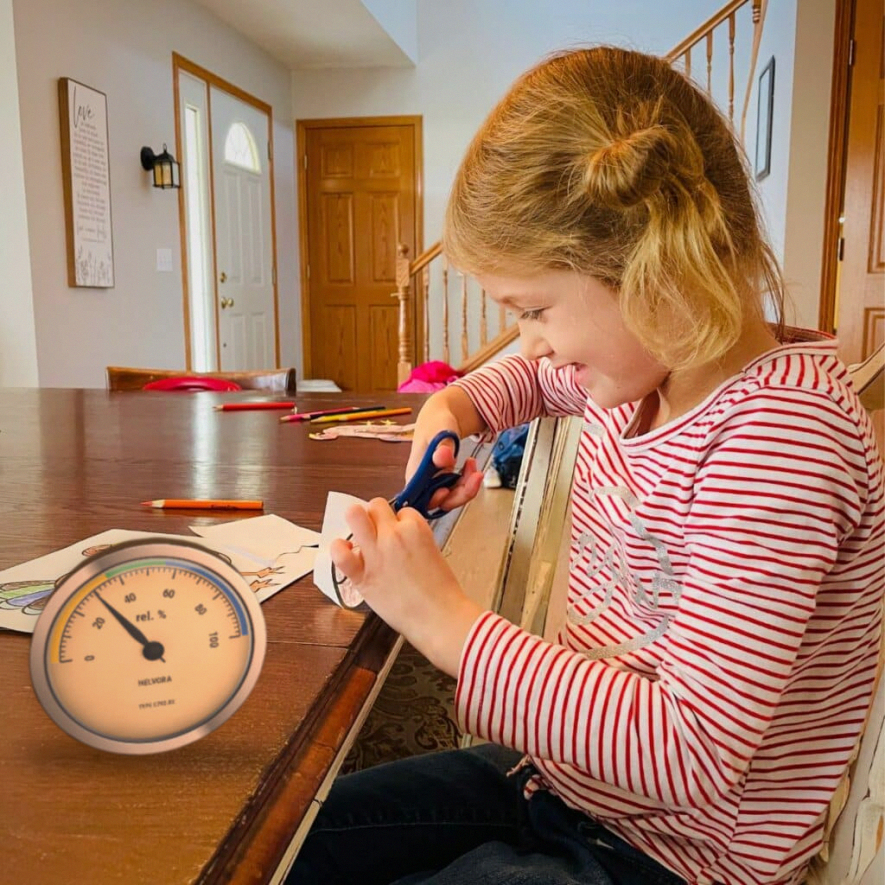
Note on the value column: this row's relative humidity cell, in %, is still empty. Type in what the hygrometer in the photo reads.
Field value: 30 %
